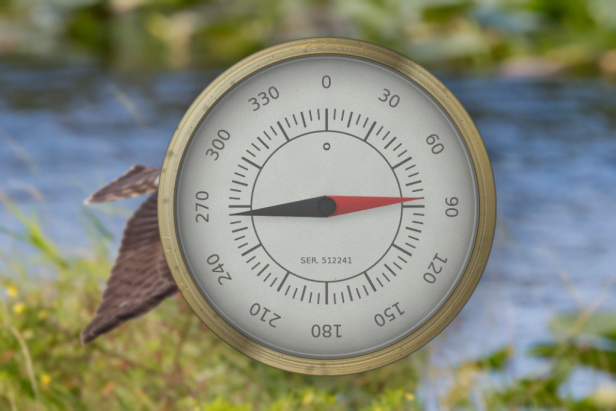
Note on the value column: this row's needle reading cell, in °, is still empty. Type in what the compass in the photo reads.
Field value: 85 °
